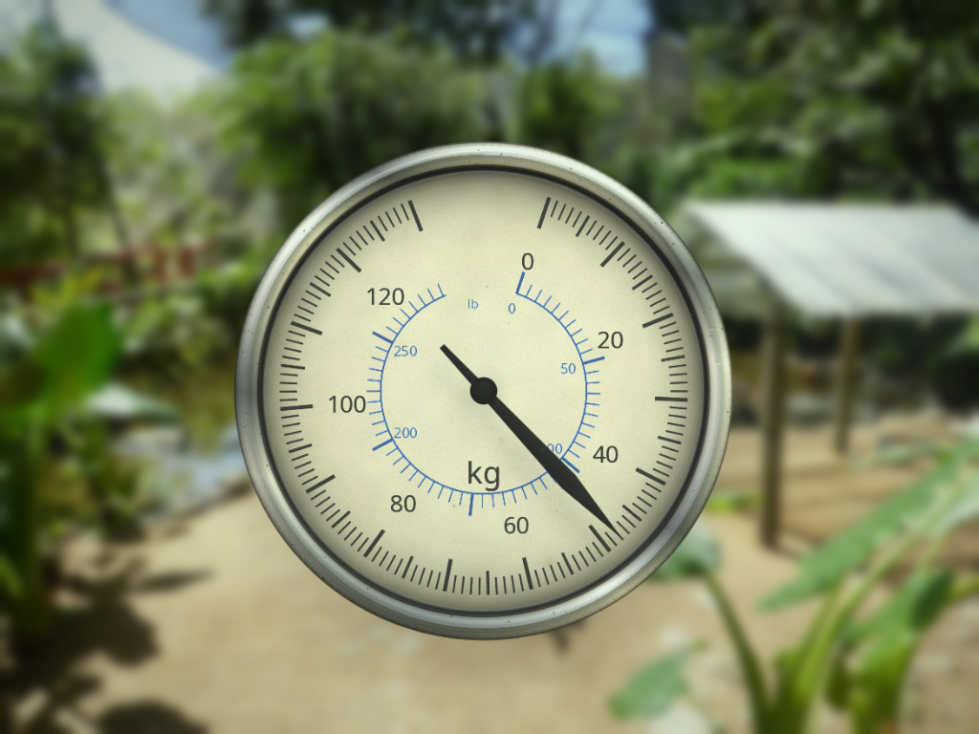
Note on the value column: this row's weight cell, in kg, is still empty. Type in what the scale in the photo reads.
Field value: 48 kg
